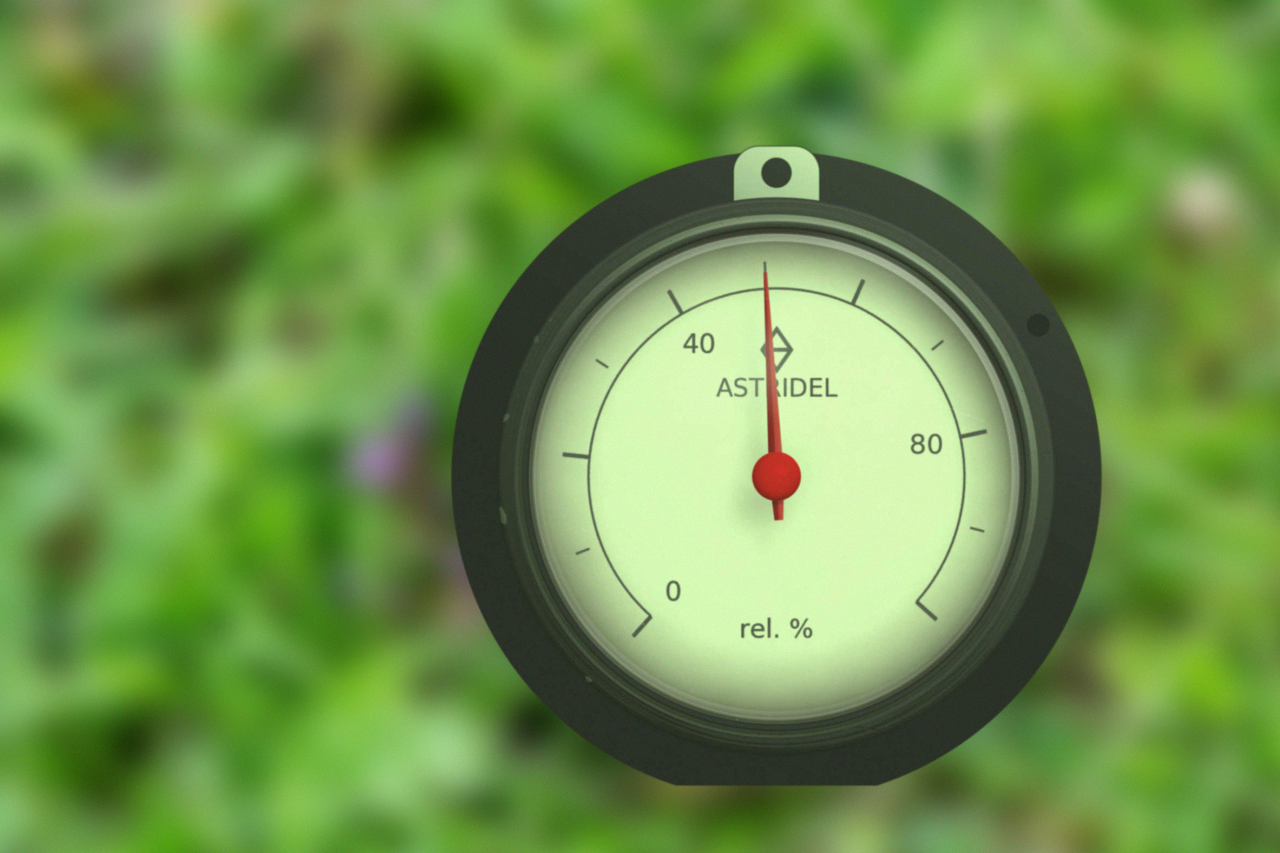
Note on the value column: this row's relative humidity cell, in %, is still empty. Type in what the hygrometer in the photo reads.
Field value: 50 %
